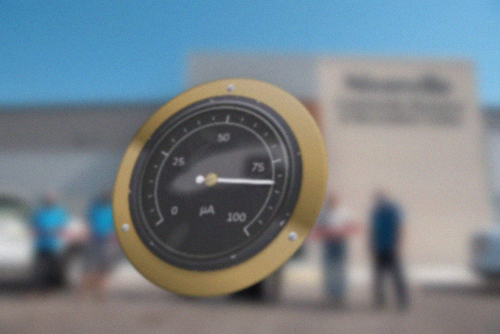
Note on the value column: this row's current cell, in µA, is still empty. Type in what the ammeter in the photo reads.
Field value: 82.5 µA
